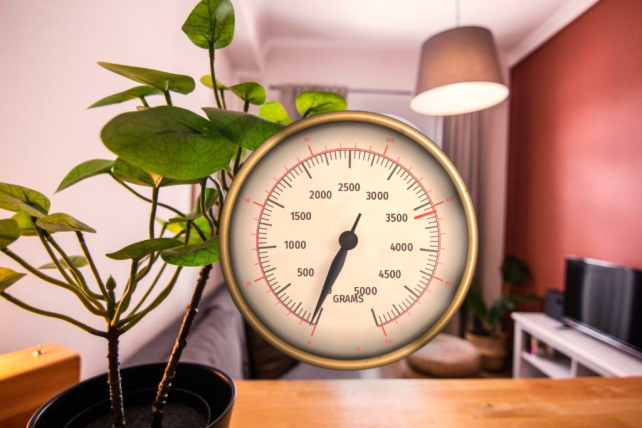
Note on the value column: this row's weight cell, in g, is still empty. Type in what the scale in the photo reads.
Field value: 50 g
